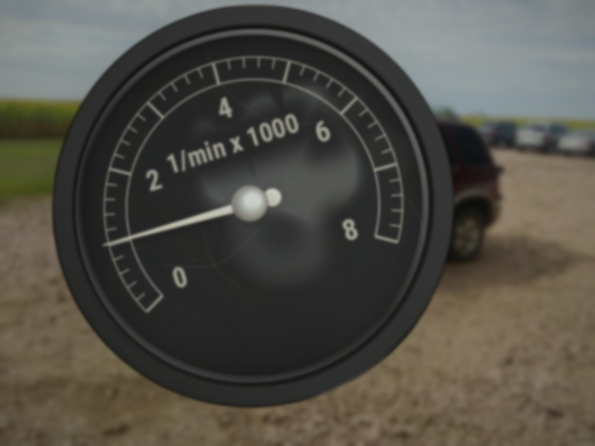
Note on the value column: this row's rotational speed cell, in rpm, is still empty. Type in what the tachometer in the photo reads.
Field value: 1000 rpm
